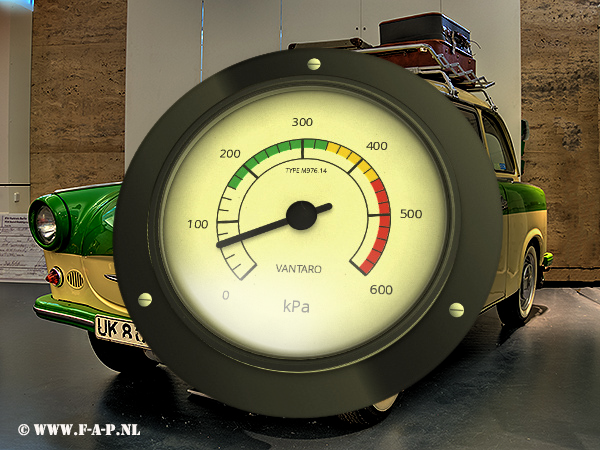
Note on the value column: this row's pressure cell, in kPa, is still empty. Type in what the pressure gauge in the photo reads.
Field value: 60 kPa
